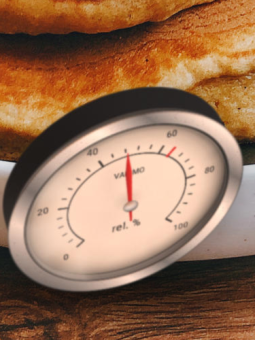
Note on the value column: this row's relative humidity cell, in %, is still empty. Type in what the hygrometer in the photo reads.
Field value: 48 %
